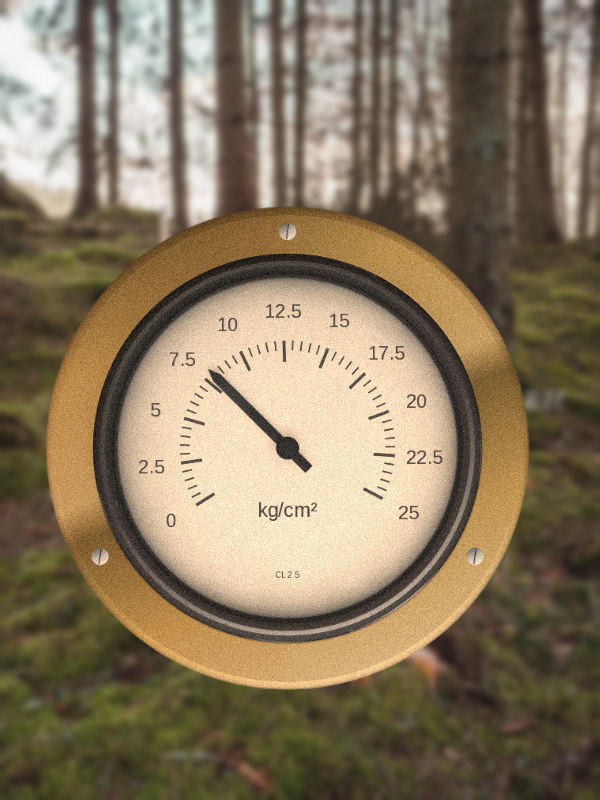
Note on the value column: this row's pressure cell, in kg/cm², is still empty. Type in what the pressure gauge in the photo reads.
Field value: 8 kg/cm²
